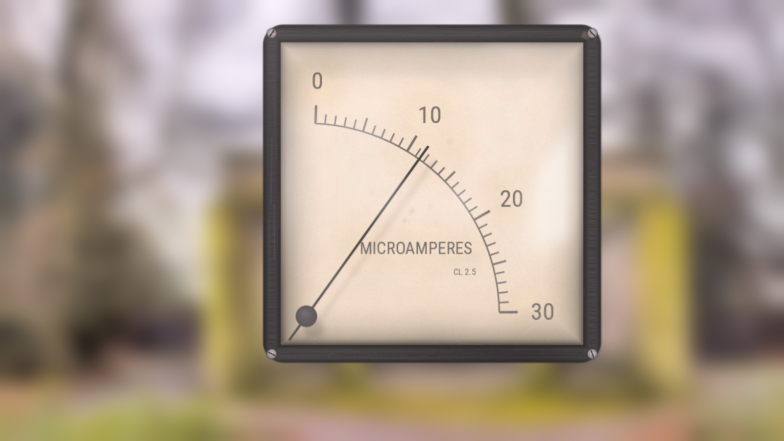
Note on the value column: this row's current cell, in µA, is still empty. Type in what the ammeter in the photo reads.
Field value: 11.5 µA
